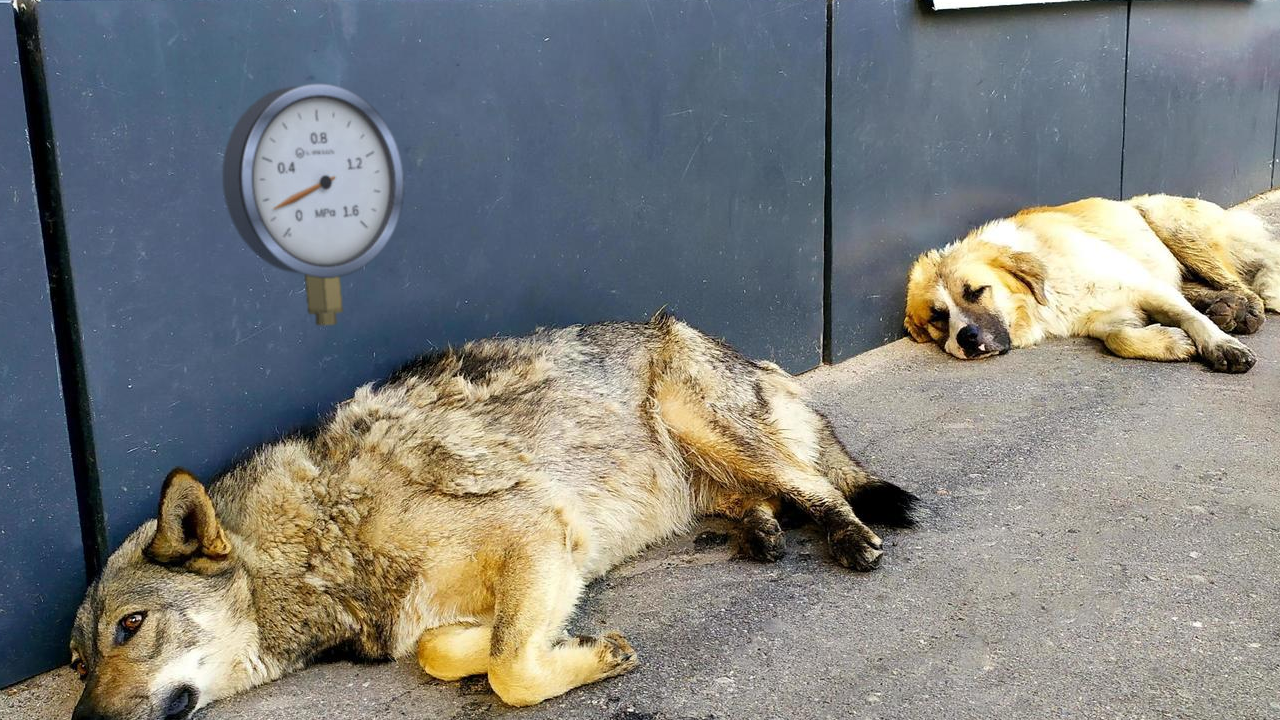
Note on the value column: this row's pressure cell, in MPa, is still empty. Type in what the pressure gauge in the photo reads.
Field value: 0.15 MPa
